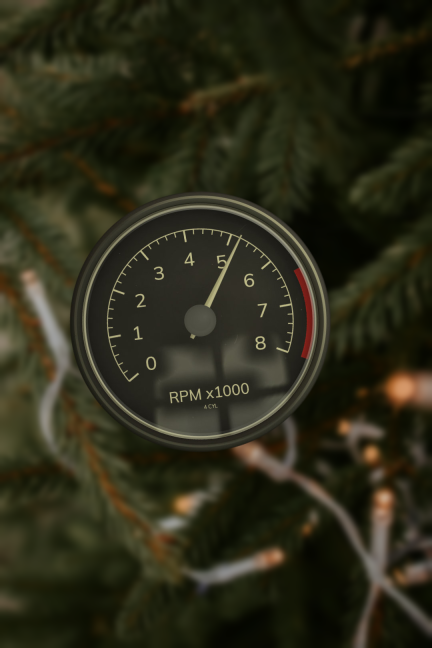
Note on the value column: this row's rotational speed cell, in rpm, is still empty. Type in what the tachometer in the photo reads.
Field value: 5200 rpm
